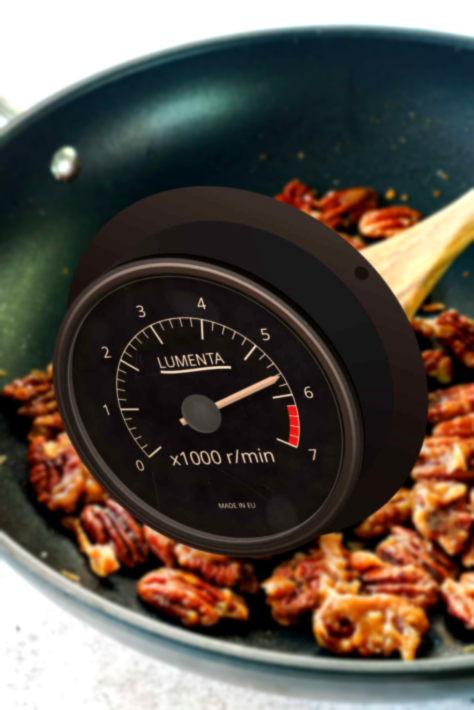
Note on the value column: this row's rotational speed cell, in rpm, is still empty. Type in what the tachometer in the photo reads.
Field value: 5600 rpm
